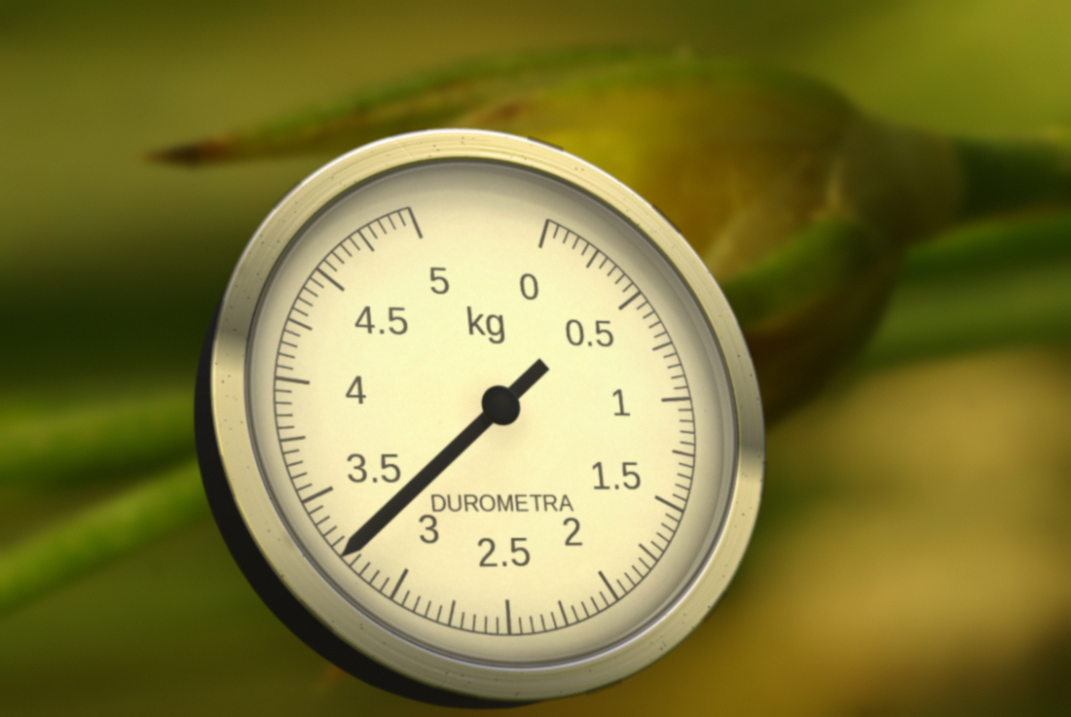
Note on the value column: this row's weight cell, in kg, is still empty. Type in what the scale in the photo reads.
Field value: 3.25 kg
